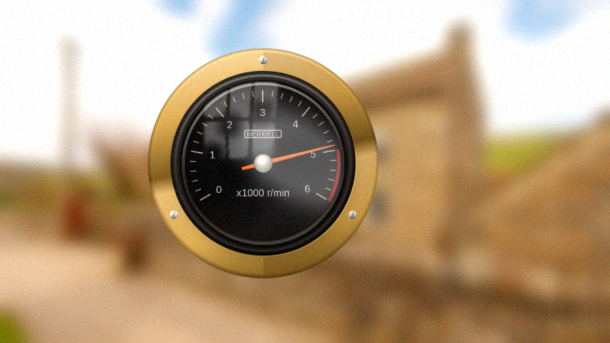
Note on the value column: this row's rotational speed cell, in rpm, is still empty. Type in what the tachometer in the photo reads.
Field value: 4900 rpm
